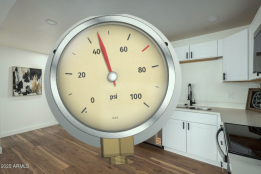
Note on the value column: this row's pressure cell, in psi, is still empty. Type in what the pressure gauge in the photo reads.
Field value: 45 psi
